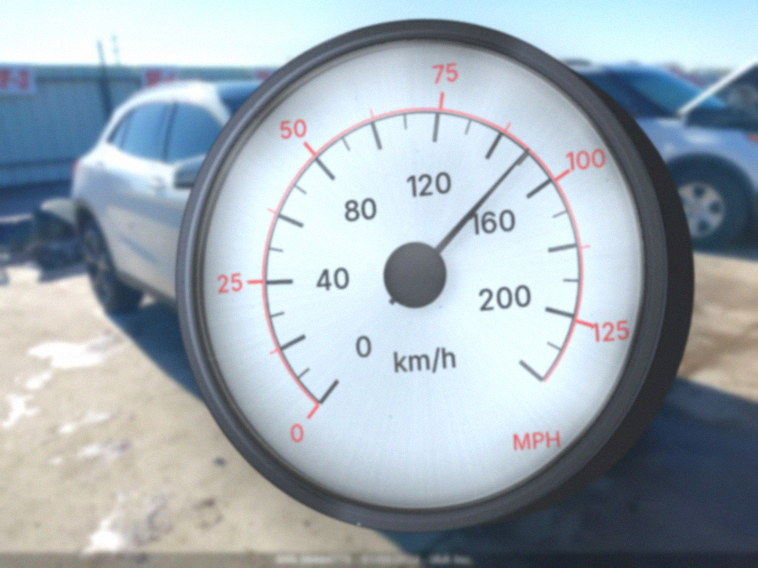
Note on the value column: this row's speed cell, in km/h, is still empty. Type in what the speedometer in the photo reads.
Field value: 150 km/h
